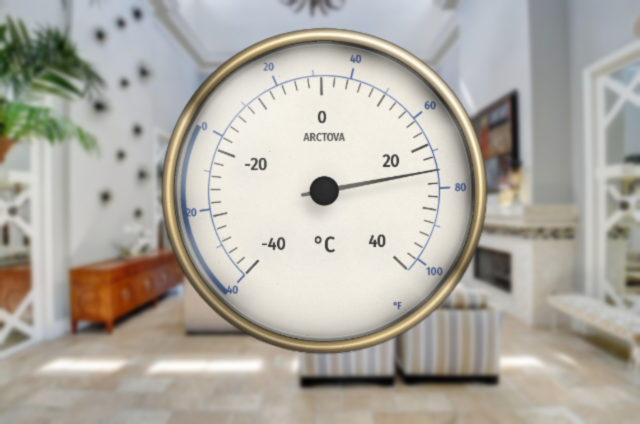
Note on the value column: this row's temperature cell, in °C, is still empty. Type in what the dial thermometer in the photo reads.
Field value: 24 °C
